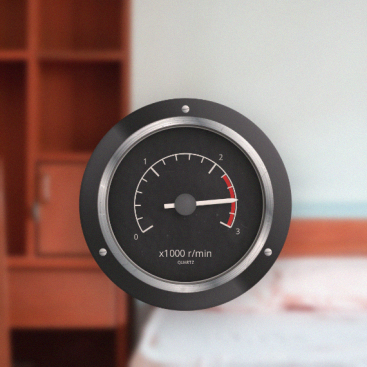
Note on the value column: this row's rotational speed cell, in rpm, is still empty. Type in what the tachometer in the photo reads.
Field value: 2600 rpm
